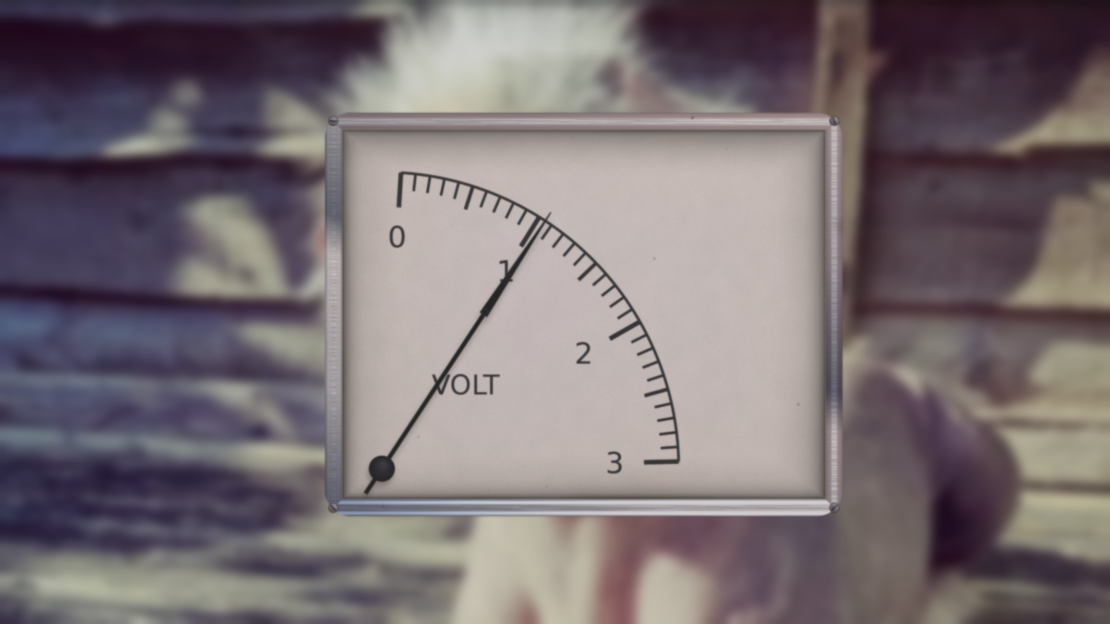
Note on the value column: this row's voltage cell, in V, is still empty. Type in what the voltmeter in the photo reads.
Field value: 1.05 V
